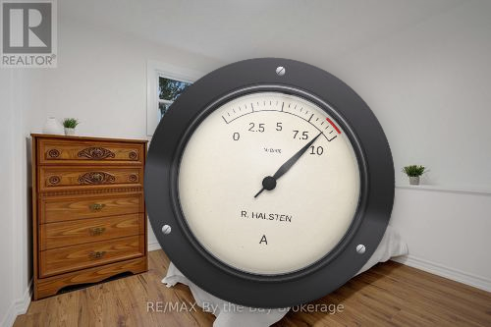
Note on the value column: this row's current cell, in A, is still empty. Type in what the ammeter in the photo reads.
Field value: 9 A
